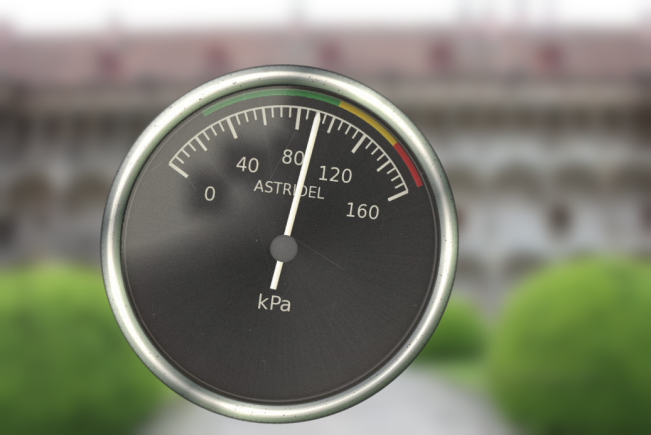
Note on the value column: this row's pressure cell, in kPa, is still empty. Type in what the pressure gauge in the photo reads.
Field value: 90 kPa
